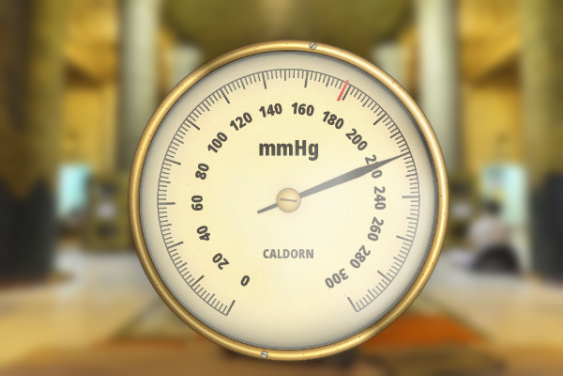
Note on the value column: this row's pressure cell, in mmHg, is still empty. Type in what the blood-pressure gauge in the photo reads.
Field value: 220 mmHg
